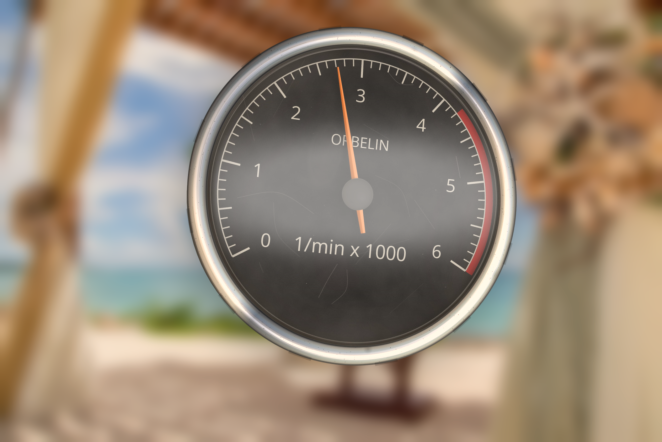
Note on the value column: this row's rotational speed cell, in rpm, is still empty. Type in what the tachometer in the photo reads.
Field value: 2700 rpm
